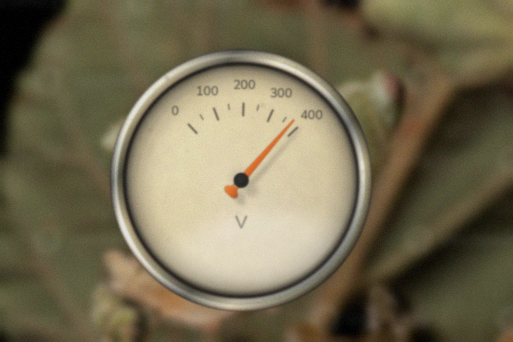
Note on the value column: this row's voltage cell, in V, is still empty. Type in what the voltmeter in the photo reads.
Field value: 375 V
